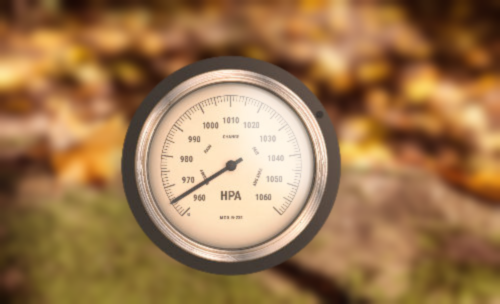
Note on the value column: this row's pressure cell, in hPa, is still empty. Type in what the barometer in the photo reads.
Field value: 965 hPa
